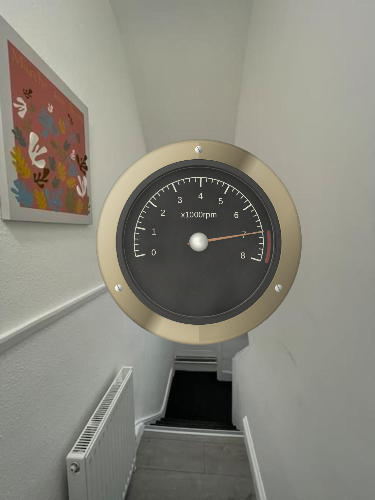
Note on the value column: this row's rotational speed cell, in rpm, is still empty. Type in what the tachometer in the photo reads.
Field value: 7000 rpm
